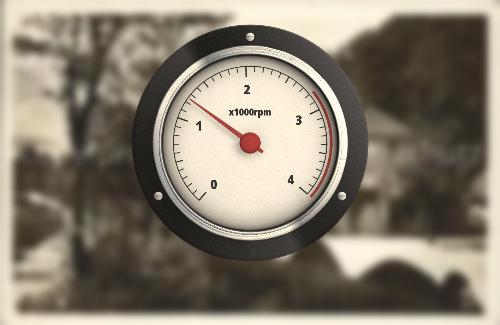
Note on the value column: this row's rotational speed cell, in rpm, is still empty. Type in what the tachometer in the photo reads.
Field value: 1250 rpm
